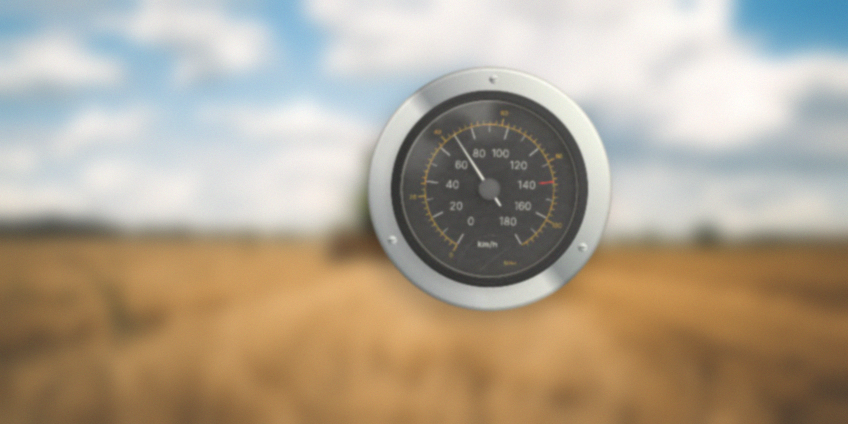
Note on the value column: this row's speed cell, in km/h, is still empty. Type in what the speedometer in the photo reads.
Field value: 70 km/h
